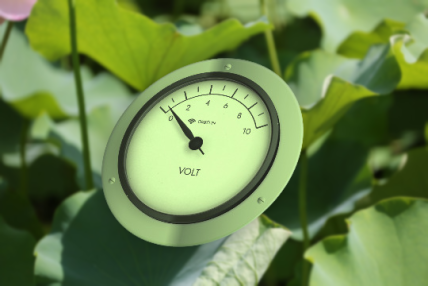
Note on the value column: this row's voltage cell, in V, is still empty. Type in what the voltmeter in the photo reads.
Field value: 0.5 V
